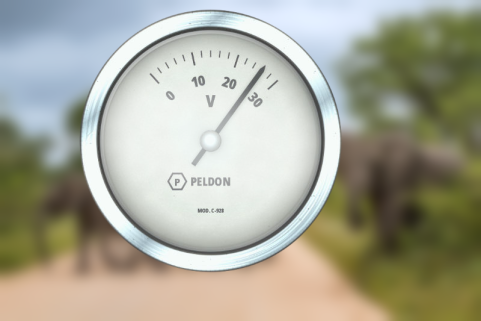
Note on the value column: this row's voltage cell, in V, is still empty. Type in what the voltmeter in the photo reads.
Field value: 26 V
